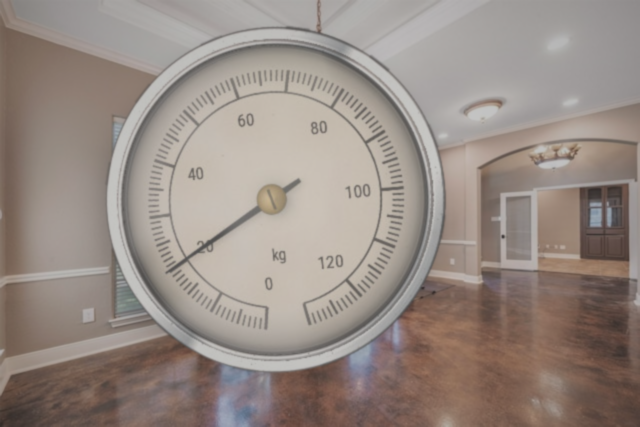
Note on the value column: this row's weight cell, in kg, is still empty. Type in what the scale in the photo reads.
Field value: 20 kg
